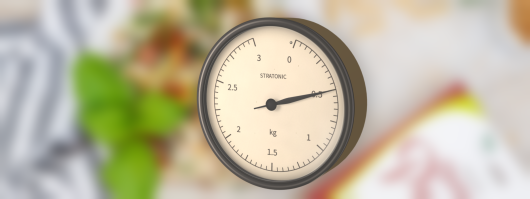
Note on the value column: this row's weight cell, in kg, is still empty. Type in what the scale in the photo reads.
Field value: 0.5 kg
